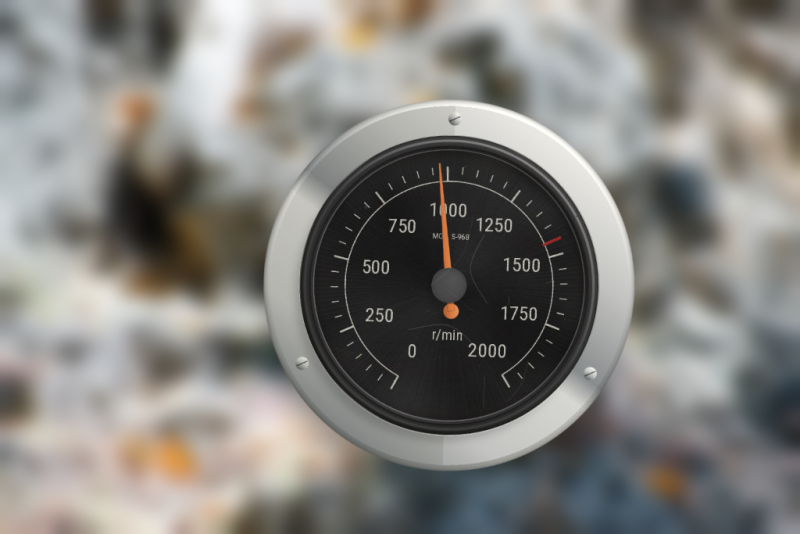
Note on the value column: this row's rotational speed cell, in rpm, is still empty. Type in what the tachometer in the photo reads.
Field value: 975 rpm
